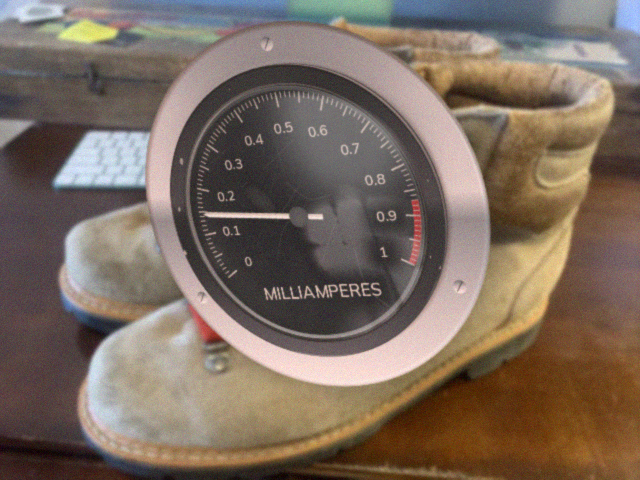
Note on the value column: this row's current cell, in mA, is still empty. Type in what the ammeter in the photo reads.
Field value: 0.15 mA
